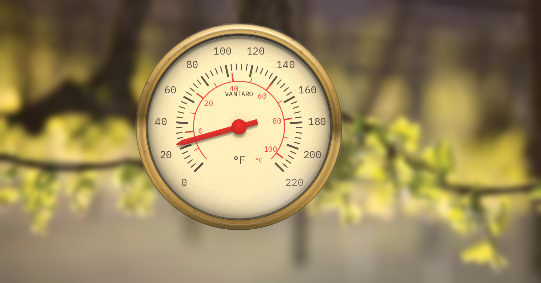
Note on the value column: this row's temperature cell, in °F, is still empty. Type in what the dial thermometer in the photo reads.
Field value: 24 °F
